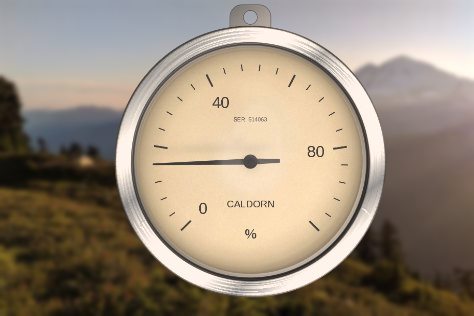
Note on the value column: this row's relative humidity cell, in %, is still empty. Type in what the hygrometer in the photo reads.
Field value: 16 %
